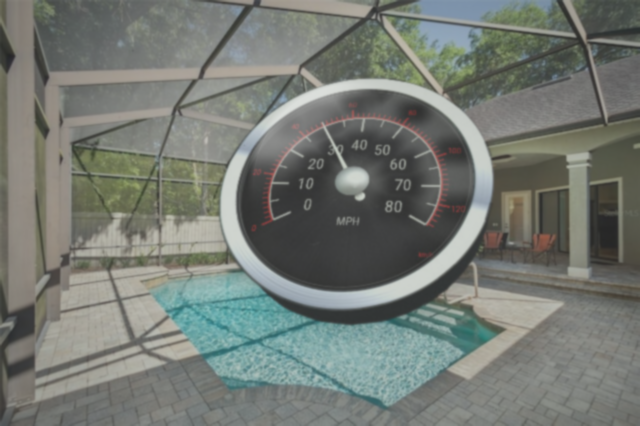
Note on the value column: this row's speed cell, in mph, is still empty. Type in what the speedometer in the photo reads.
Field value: 30 mph
